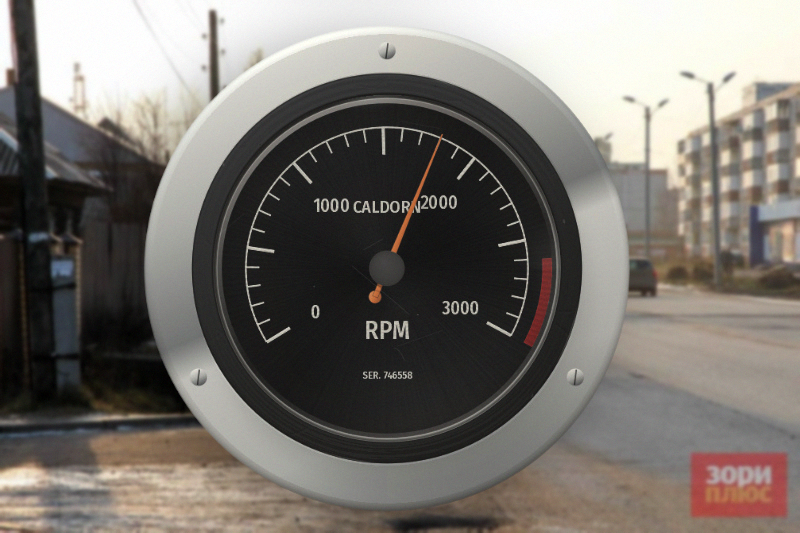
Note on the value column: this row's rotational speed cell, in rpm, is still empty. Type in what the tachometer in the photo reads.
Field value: 1800 rpm
